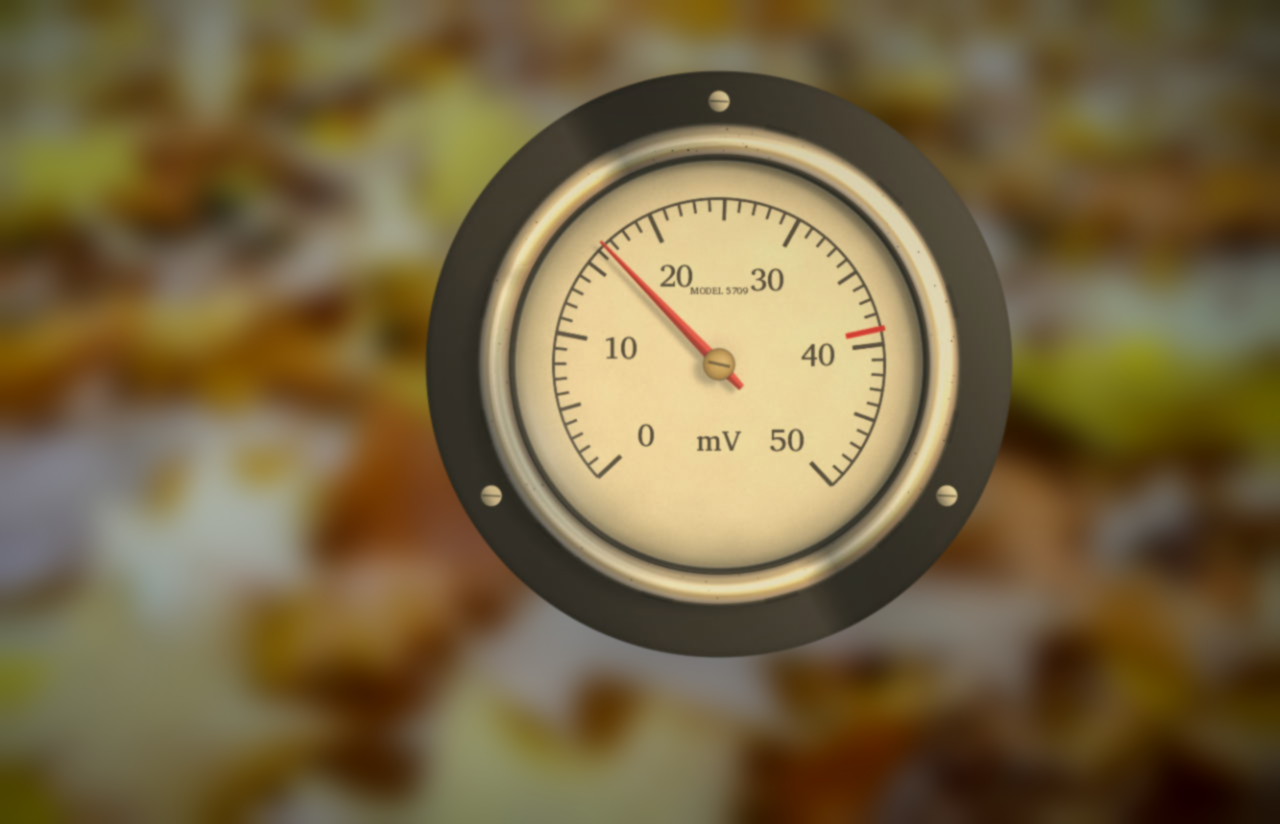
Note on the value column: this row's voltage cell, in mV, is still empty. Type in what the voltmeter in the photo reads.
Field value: 16.5 mV
